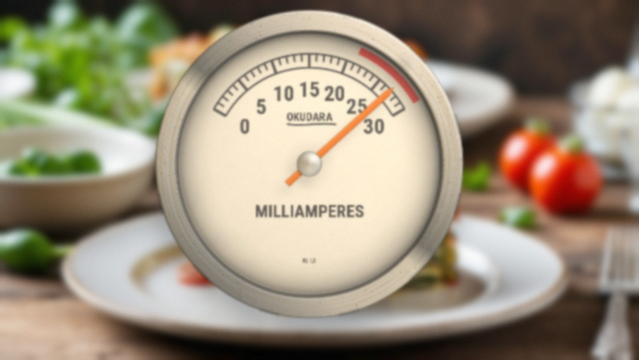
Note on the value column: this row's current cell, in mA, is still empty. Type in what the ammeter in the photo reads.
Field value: 27 mA
